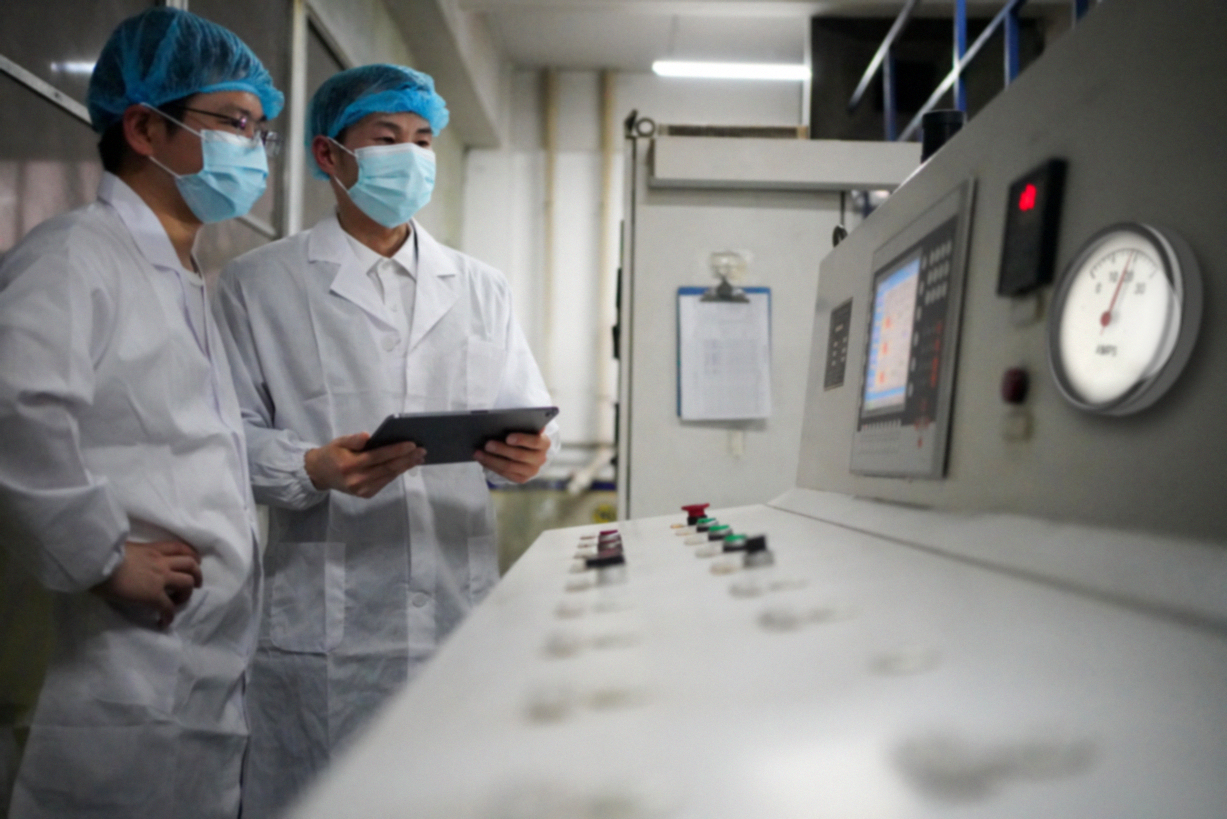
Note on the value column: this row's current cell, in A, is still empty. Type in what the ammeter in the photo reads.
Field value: 20 A
